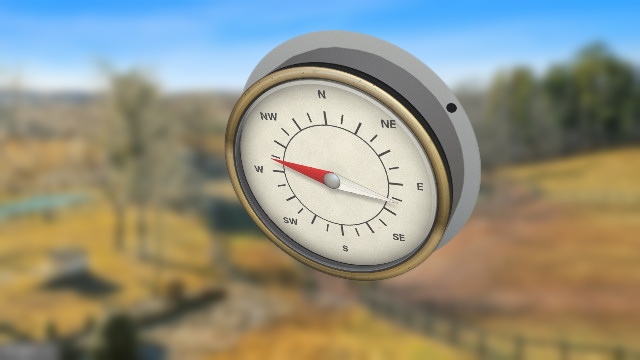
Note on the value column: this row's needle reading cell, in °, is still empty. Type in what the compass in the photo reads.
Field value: 285 °
